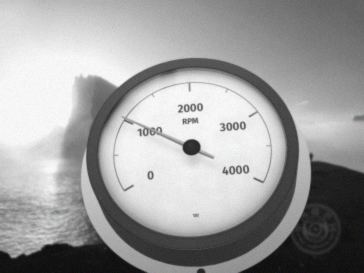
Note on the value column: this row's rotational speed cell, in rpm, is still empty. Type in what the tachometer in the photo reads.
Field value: 1000 rpm
